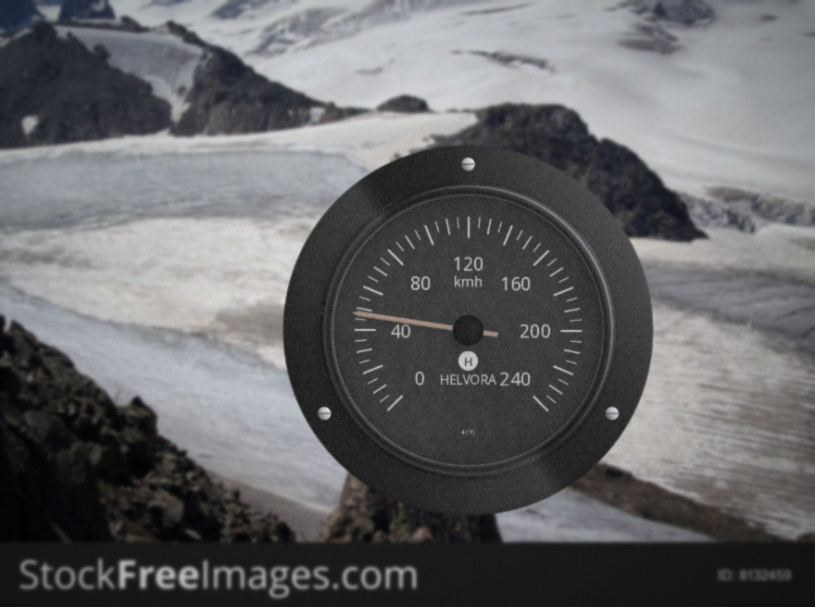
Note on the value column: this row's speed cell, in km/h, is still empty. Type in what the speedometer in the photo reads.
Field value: 47.5 km/h
